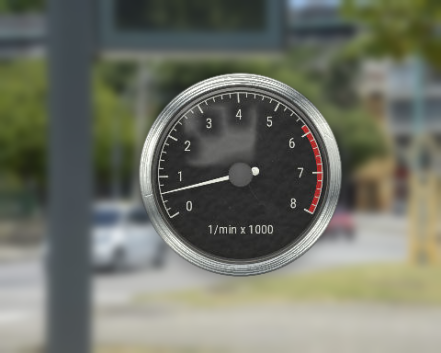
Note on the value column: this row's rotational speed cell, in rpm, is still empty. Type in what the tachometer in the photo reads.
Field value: 600 rpm
